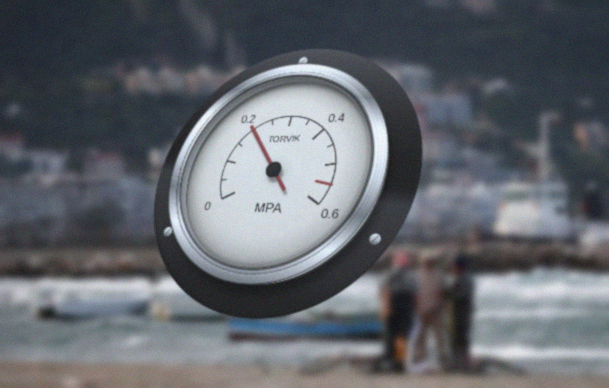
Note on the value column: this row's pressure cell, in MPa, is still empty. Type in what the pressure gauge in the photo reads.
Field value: 0.2 MPa
